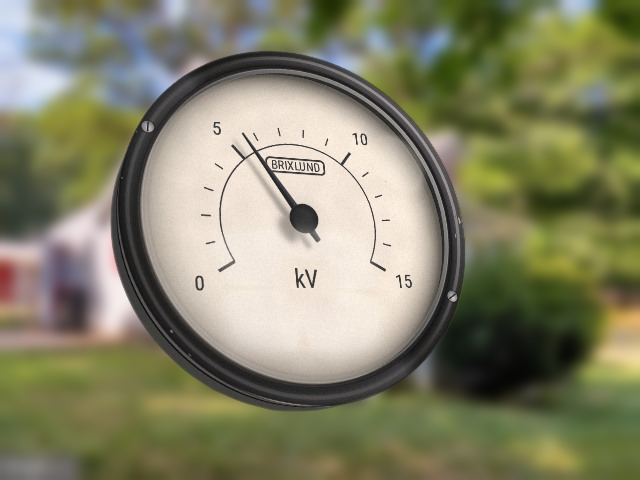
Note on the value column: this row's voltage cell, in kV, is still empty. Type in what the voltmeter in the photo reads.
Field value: 5.5 kV
